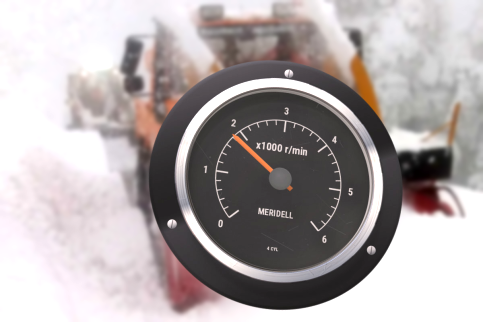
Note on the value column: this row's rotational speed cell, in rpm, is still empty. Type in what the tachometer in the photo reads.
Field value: 1800 rpm
